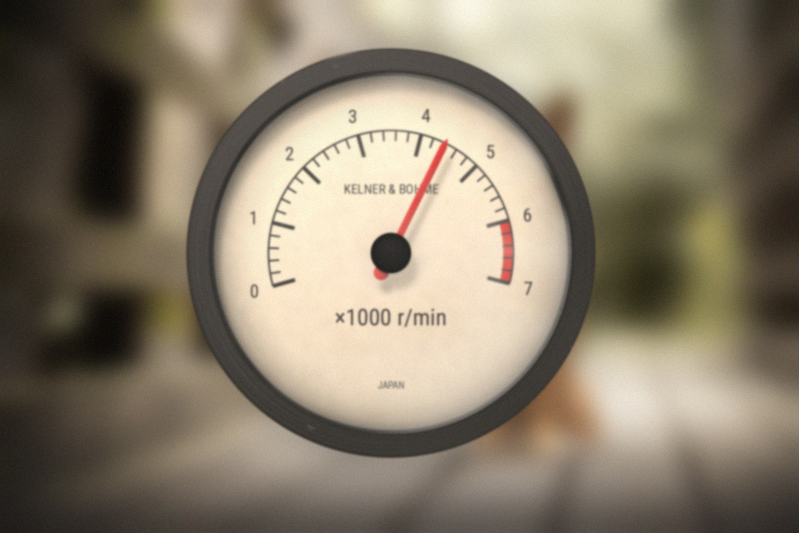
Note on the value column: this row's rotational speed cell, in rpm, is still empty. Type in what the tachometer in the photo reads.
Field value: 4400 rpm
